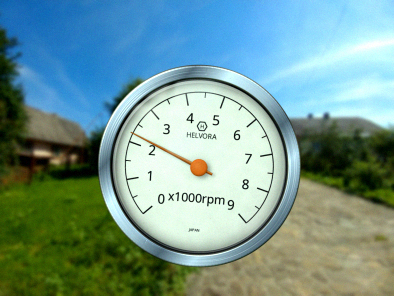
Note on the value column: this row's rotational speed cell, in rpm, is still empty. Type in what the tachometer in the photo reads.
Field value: 2250 rpm
